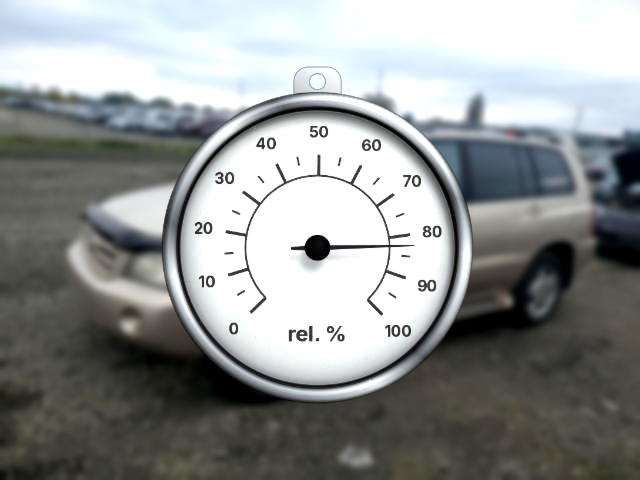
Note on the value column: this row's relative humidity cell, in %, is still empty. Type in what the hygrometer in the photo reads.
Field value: 82.5 %
